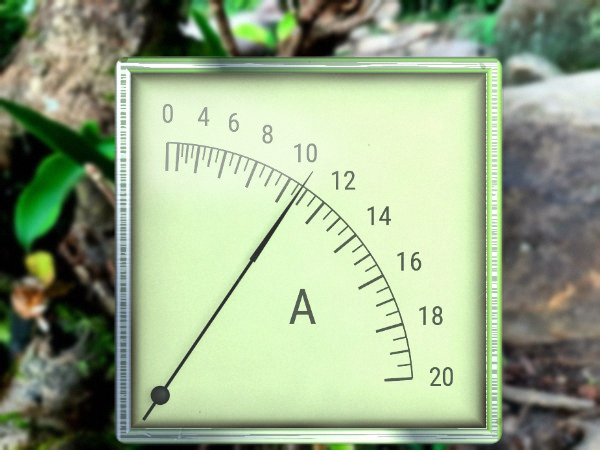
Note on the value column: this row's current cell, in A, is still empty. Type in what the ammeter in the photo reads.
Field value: 10.75 A
